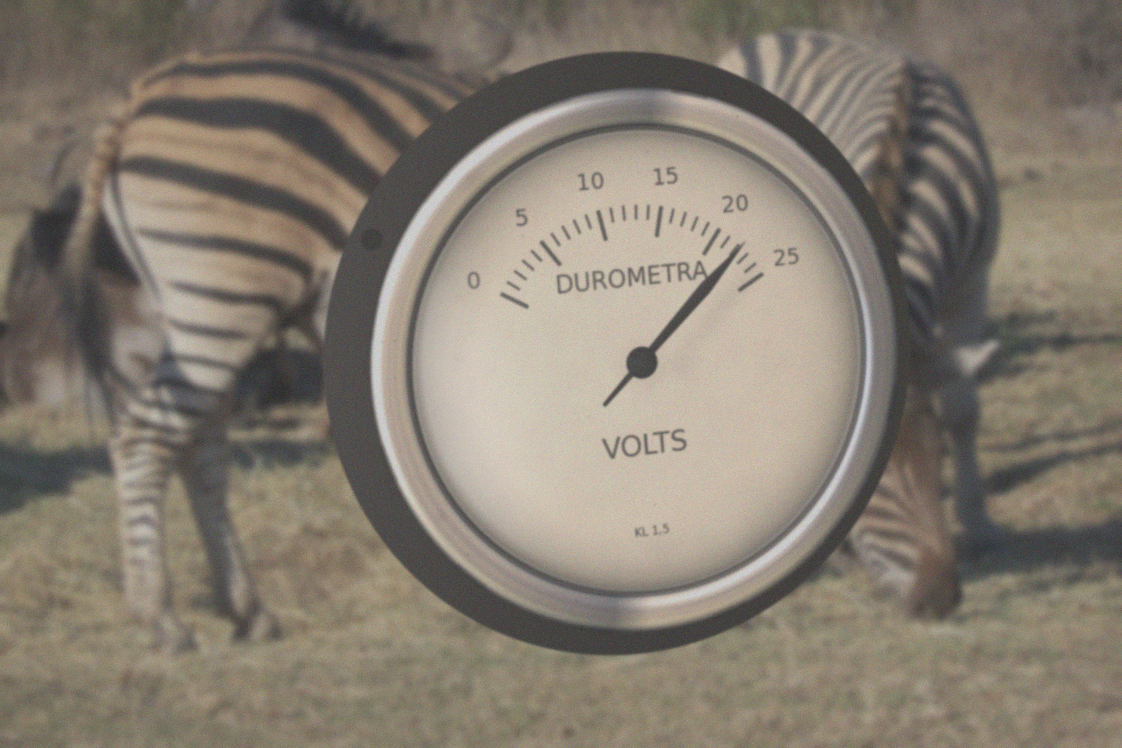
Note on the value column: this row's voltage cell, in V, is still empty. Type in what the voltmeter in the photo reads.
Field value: 22 V
